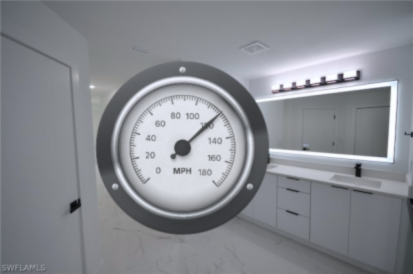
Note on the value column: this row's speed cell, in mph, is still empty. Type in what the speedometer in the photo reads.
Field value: 120 mph
